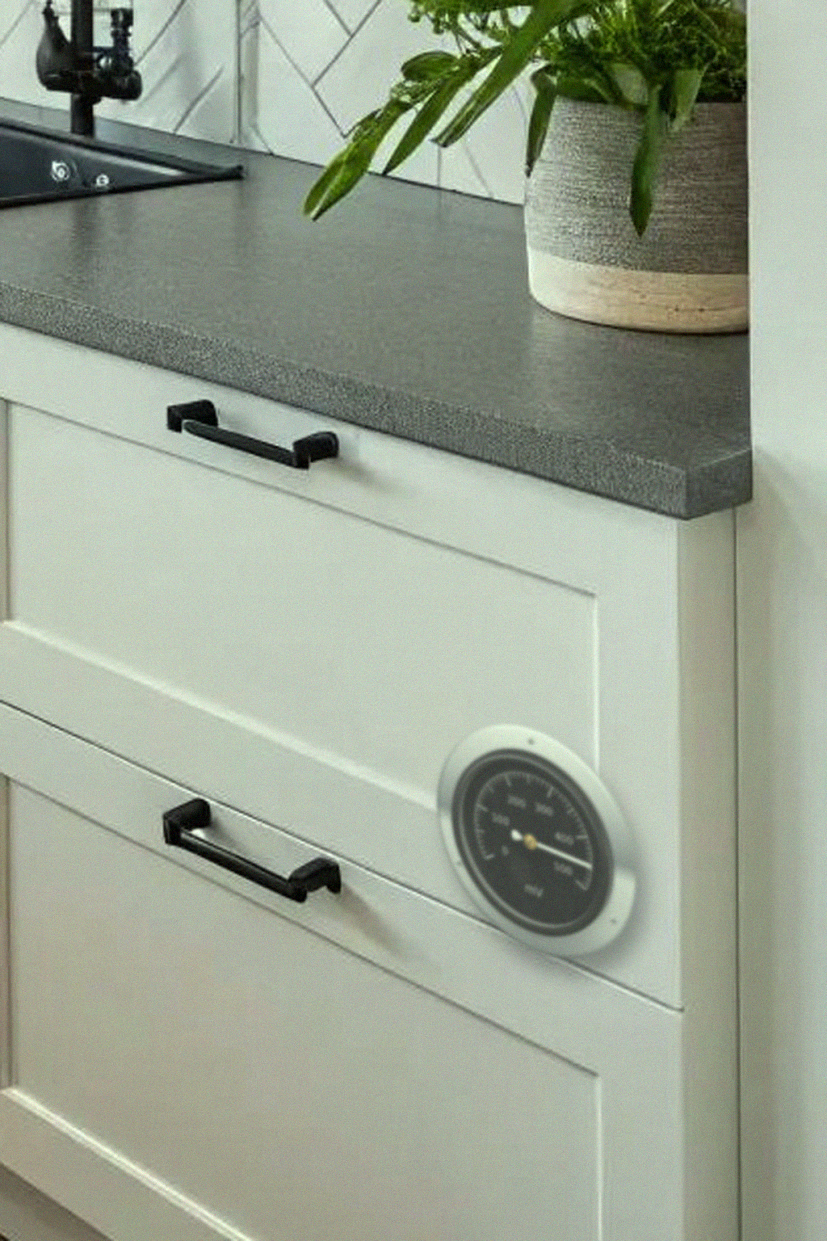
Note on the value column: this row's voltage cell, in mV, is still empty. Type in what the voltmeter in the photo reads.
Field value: 450 mV
